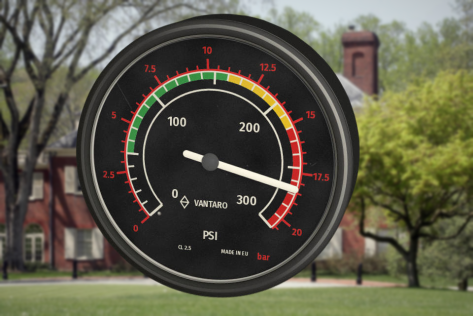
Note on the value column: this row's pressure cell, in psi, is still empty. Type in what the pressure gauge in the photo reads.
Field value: 265 psi
